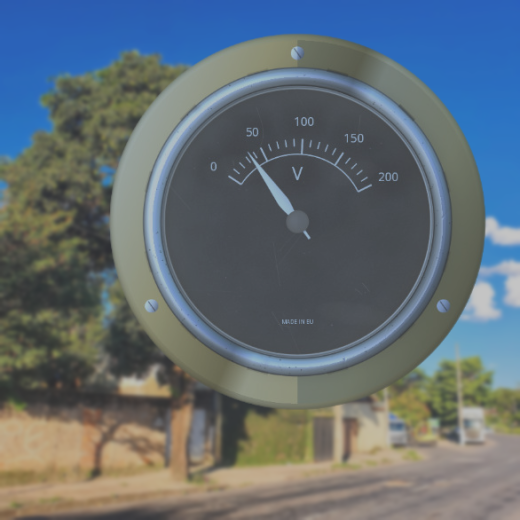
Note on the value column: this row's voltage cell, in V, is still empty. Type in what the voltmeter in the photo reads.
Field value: 35 V
